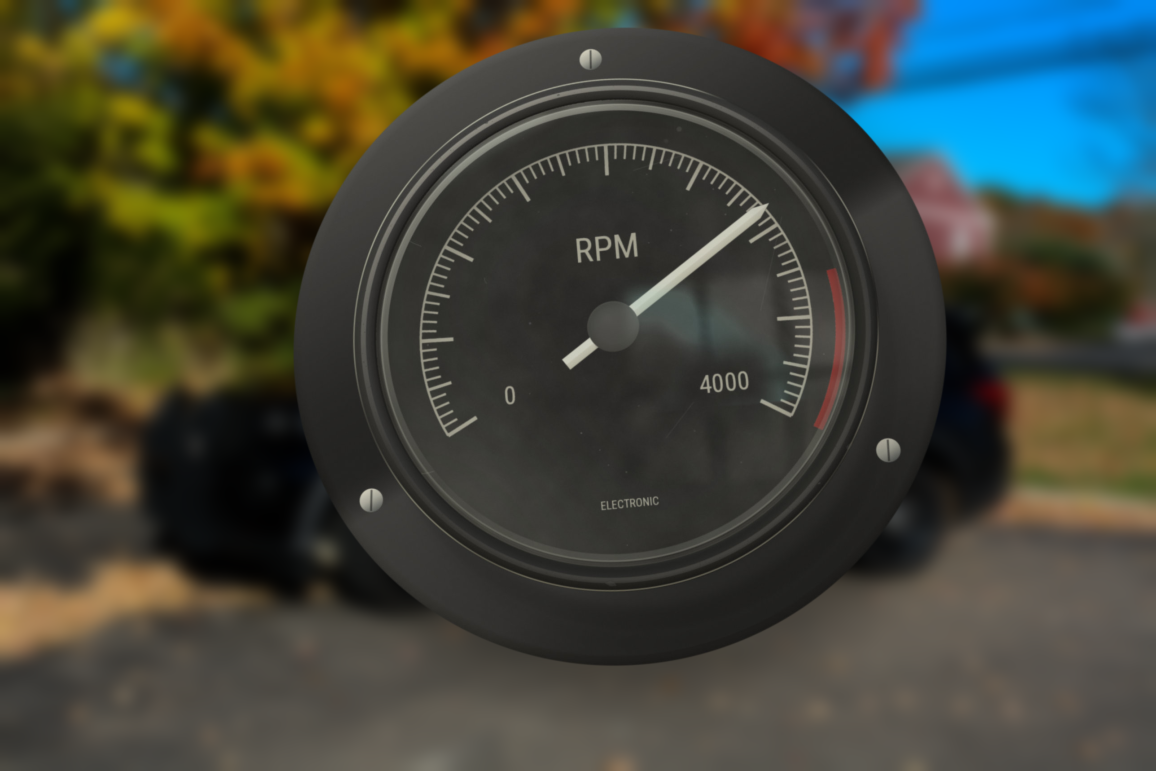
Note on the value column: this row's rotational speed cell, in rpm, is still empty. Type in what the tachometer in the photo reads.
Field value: 2900 rpm
